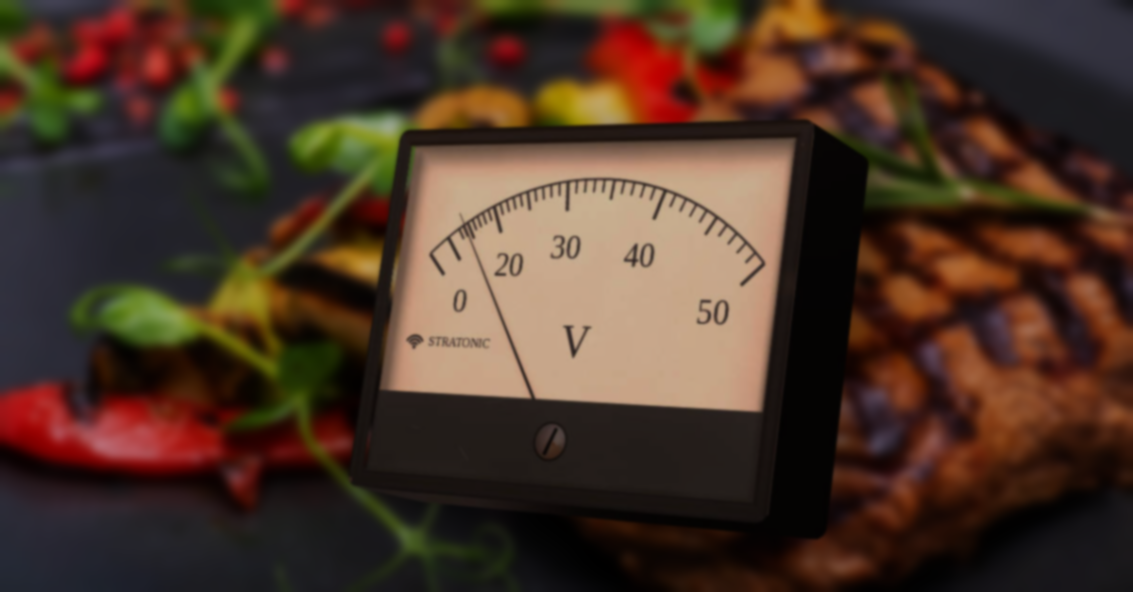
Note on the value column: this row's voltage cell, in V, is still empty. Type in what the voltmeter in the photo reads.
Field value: 15 V
